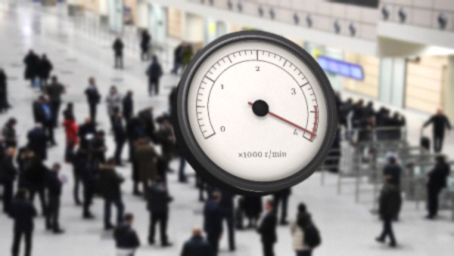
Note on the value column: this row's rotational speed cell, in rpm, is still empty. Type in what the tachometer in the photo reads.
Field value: 3900 rpm
